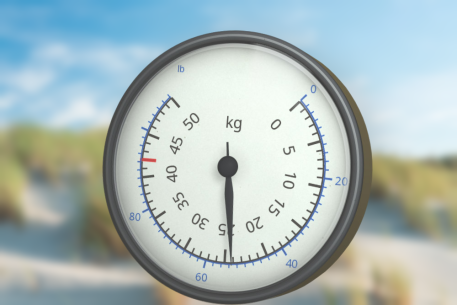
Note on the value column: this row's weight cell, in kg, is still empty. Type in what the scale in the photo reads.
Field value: 24 kg
